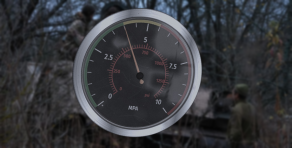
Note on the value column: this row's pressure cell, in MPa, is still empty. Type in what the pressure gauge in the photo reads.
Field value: 4 MPa
